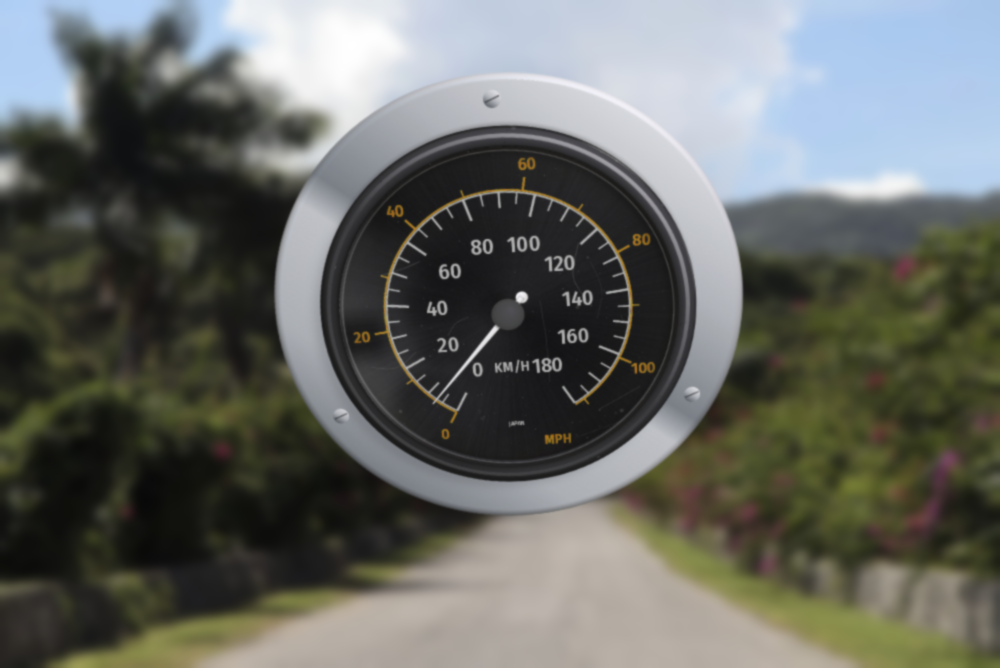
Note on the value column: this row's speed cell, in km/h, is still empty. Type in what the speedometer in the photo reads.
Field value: 7.5 km/h
